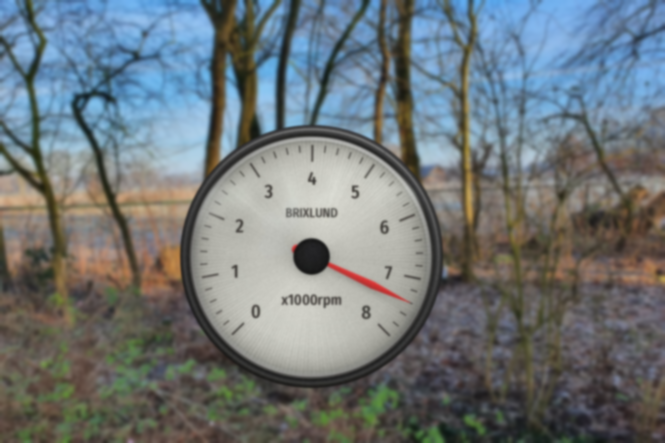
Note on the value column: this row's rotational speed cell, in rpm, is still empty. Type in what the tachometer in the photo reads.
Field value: 7400 rpm
